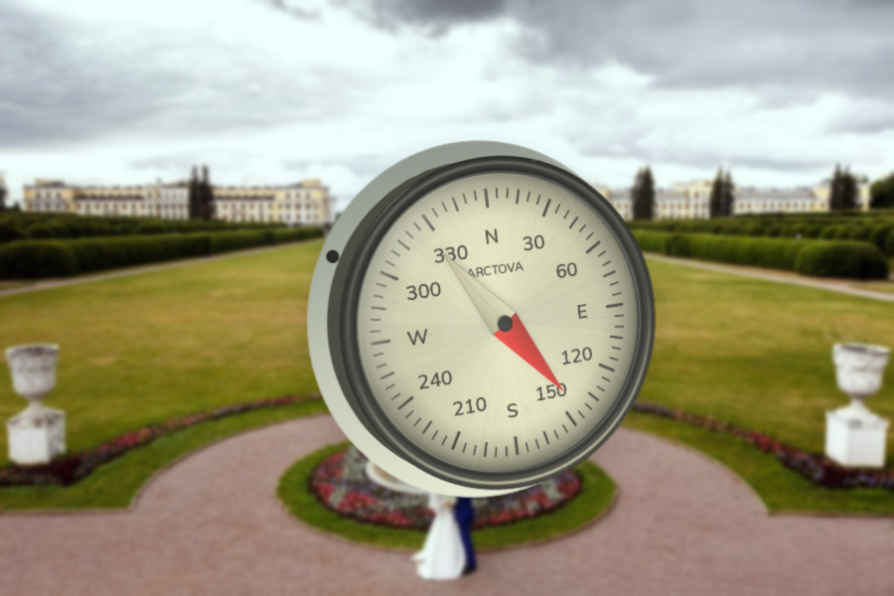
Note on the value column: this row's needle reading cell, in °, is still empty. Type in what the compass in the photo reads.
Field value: 145 °
